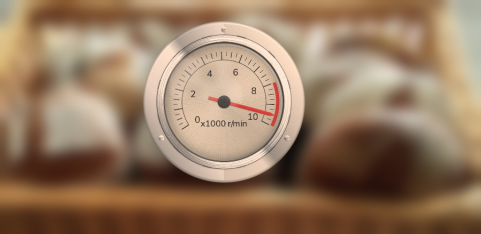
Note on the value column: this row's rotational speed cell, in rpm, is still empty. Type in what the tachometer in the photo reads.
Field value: 9500 rpm
